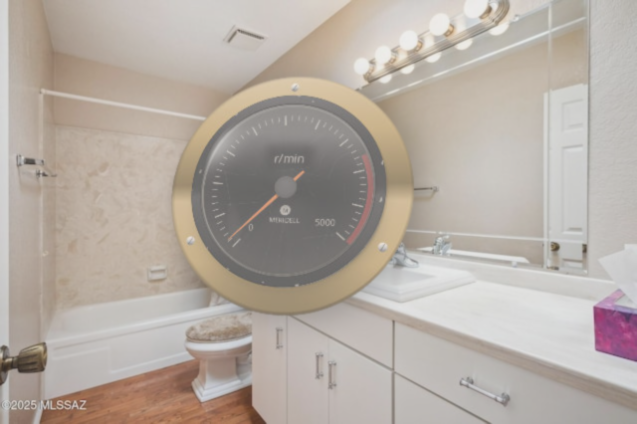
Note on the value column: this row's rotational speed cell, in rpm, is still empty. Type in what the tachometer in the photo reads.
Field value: 100 rpm
